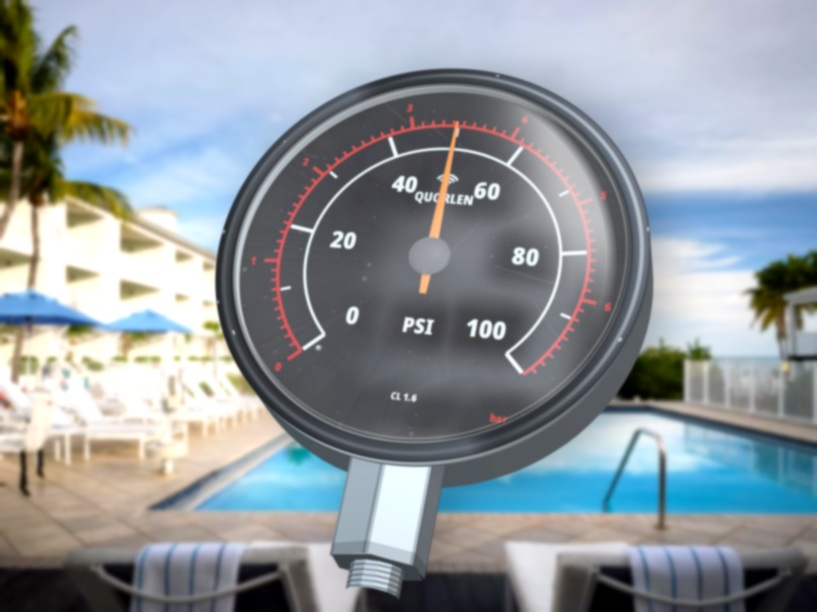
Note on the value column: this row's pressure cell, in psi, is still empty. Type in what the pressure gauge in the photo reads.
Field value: 50 psi
